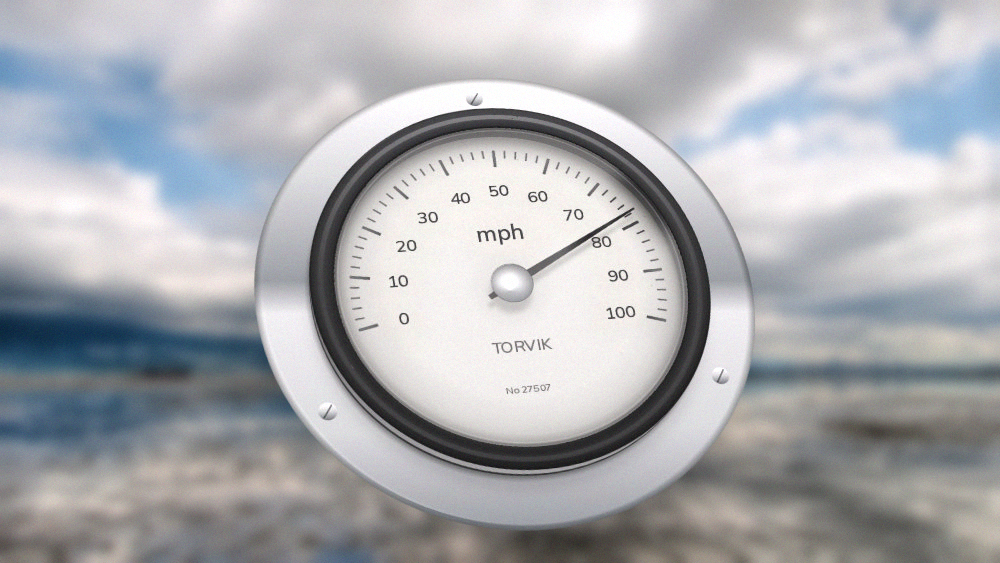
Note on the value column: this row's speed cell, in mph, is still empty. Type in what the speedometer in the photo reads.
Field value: 78 mph
